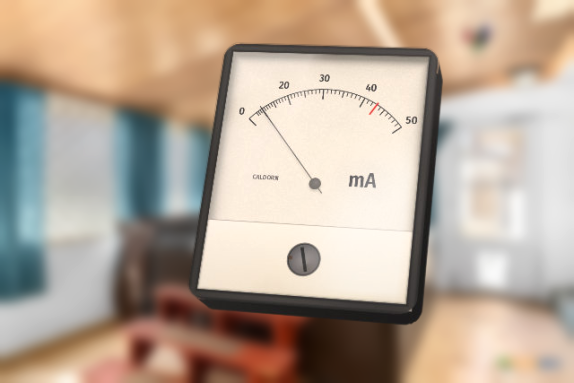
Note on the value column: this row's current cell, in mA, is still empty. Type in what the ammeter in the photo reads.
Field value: 10 mA
